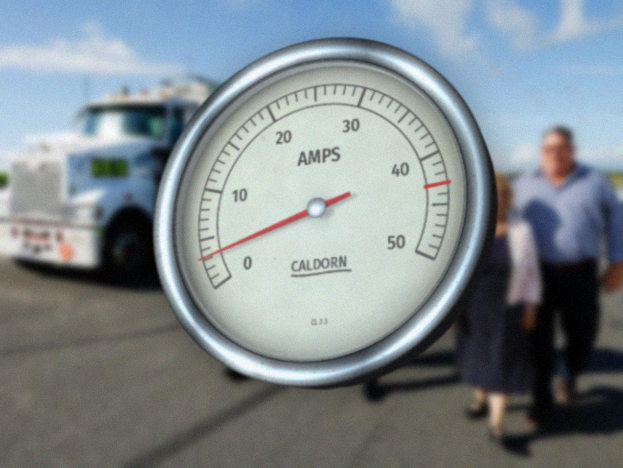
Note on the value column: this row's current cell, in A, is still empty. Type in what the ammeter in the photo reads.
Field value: 3 A
